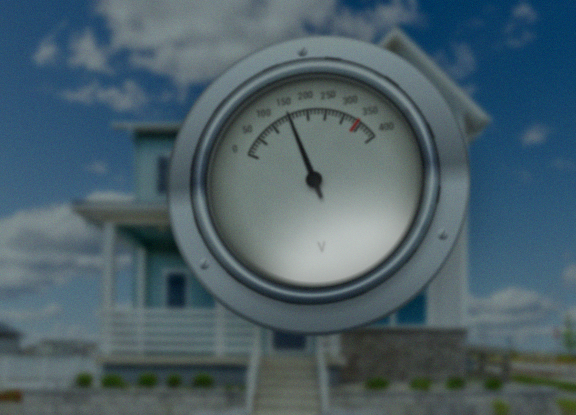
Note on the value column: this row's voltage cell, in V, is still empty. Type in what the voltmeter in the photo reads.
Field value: 150 V
